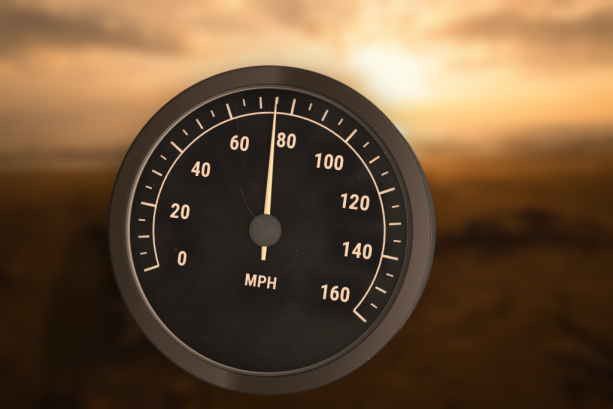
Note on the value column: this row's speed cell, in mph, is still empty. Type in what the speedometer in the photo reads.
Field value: 75 mph
